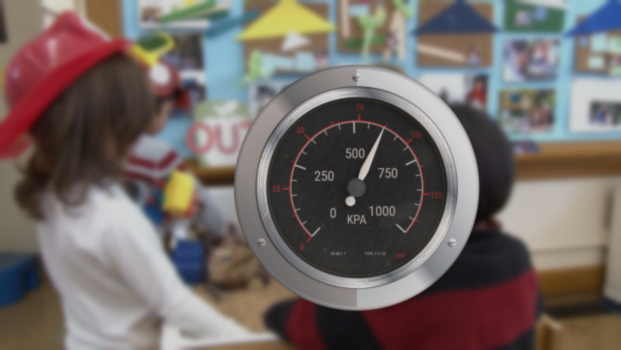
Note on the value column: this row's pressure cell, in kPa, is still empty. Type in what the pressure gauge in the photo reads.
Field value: 600 kPa
